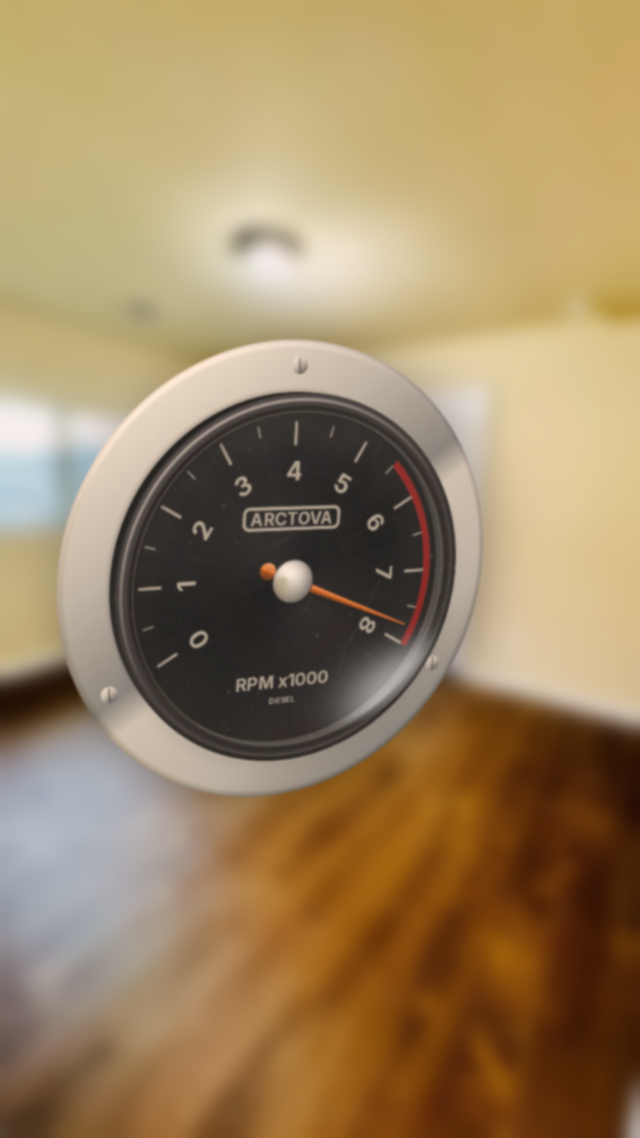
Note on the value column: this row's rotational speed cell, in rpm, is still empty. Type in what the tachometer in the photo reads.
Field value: 7750 rpm
